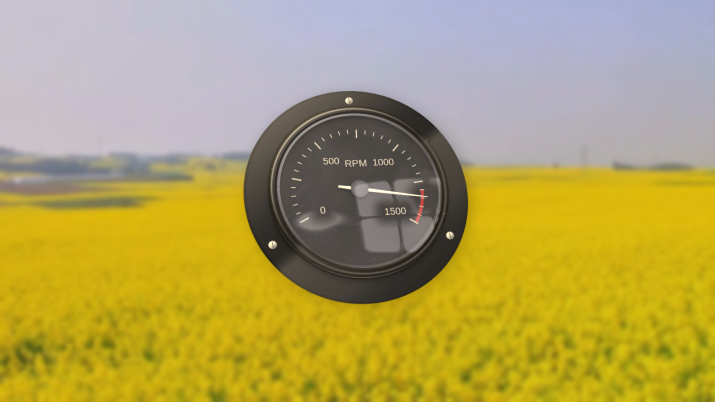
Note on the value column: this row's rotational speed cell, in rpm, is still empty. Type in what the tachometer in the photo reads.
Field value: 1350 rpm
